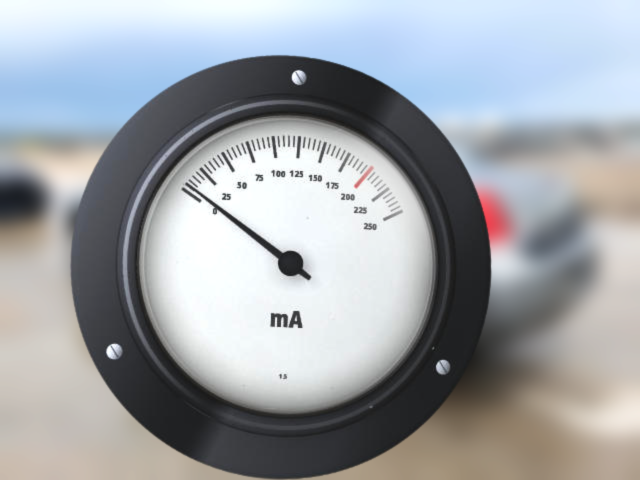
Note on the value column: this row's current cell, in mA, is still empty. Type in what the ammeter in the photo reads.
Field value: 5 mA
